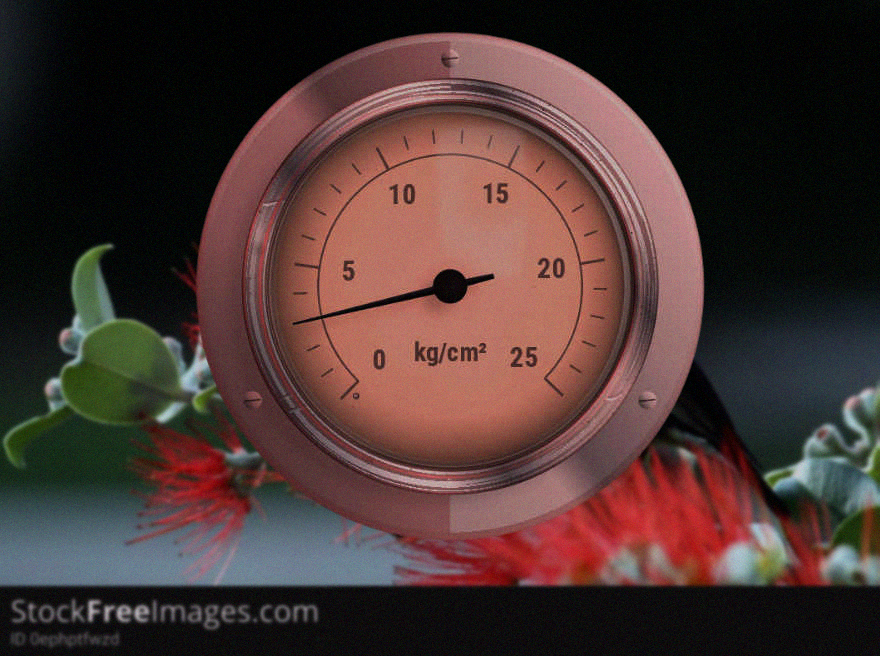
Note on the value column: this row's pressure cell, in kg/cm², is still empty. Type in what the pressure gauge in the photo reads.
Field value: 3 kg/cm²
